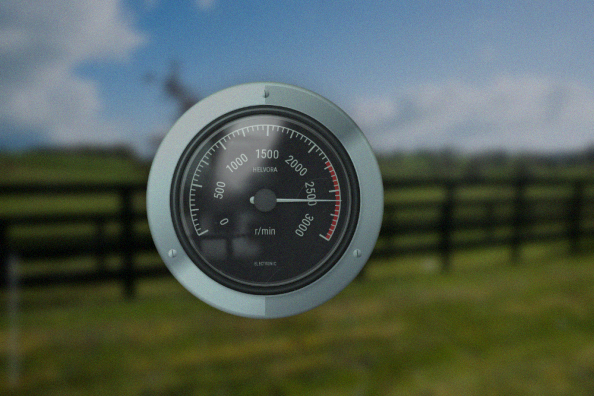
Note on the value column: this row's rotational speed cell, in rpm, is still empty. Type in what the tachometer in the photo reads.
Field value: 2600 rpm
